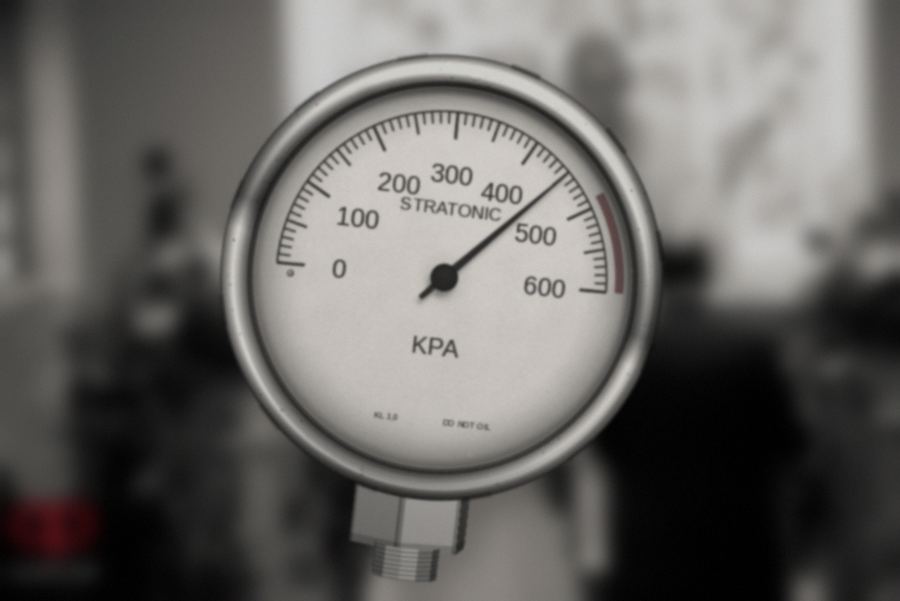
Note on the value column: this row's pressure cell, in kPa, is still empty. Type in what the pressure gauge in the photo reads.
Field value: 450 kPa
